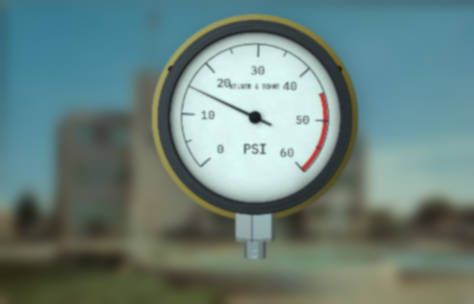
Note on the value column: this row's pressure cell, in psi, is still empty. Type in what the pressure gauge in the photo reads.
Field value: 15 psi
